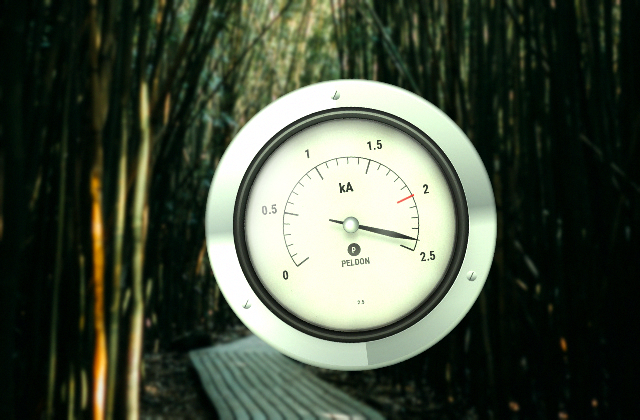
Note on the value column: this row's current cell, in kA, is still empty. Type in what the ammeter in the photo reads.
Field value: 2.4 kA
